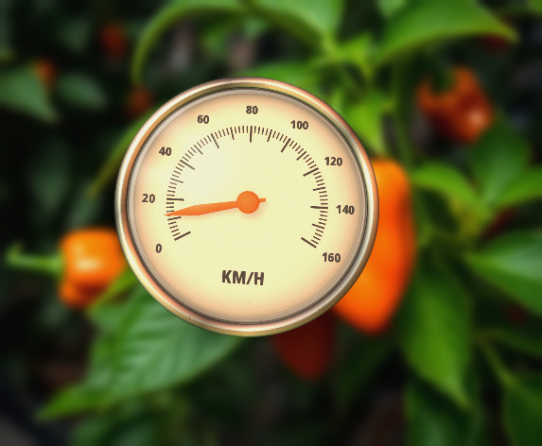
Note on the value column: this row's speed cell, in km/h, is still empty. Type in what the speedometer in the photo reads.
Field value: 12 km/h
